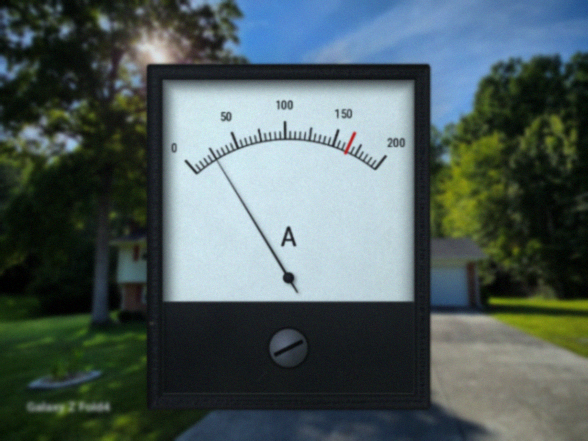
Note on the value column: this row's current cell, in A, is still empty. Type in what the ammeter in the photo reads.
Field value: 25 A
